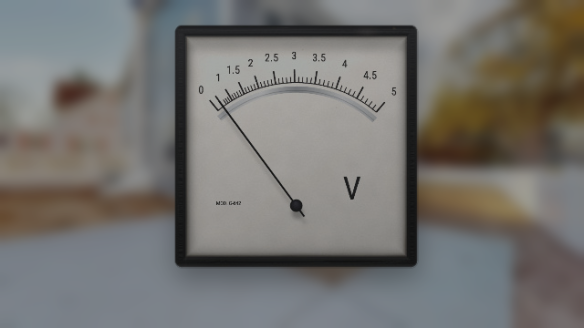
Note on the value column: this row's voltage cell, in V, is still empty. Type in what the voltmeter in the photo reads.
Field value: 0.5 V
